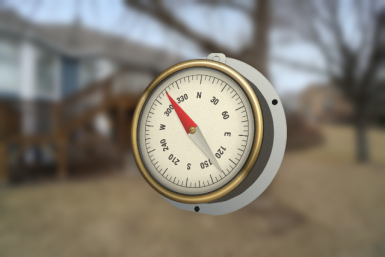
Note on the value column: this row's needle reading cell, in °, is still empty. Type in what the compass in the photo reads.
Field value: 315 °
